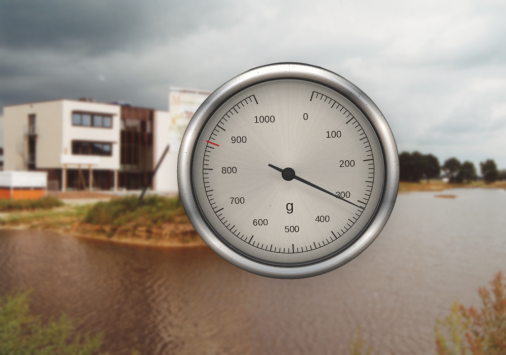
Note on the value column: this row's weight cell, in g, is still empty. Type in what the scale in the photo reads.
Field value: 310 g
